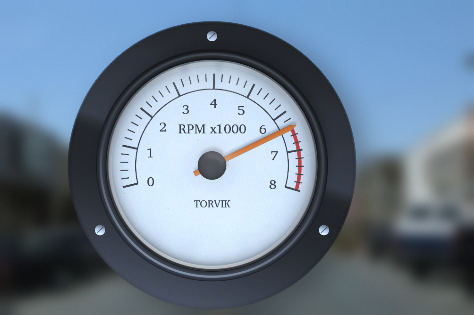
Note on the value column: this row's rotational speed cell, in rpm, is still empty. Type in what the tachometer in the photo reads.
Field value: 6400 rpm
